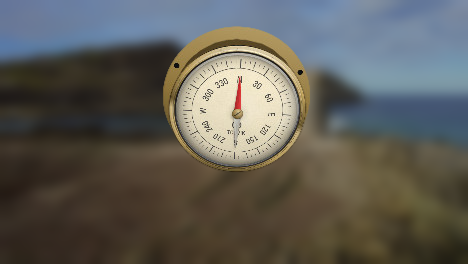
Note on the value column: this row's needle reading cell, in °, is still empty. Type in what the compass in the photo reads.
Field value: 0 °
